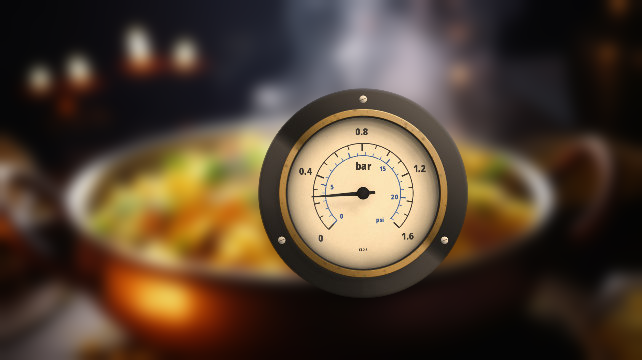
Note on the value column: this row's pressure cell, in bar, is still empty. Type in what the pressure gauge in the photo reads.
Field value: 0.25 bar
